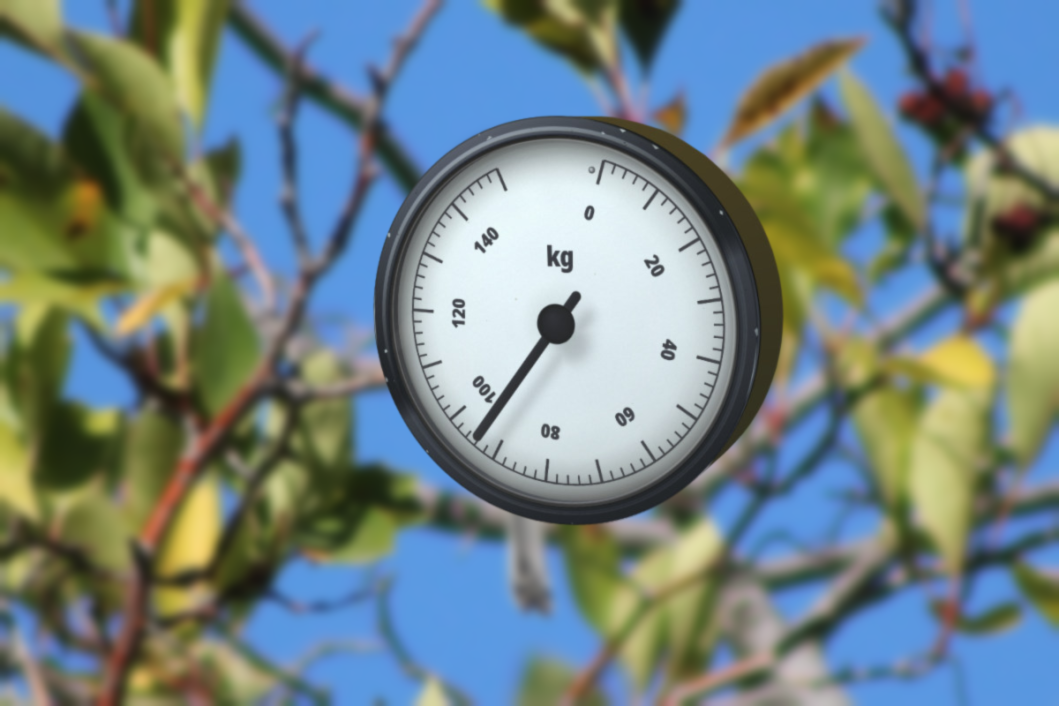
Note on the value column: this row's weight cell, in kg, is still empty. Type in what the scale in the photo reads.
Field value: 94 kg
